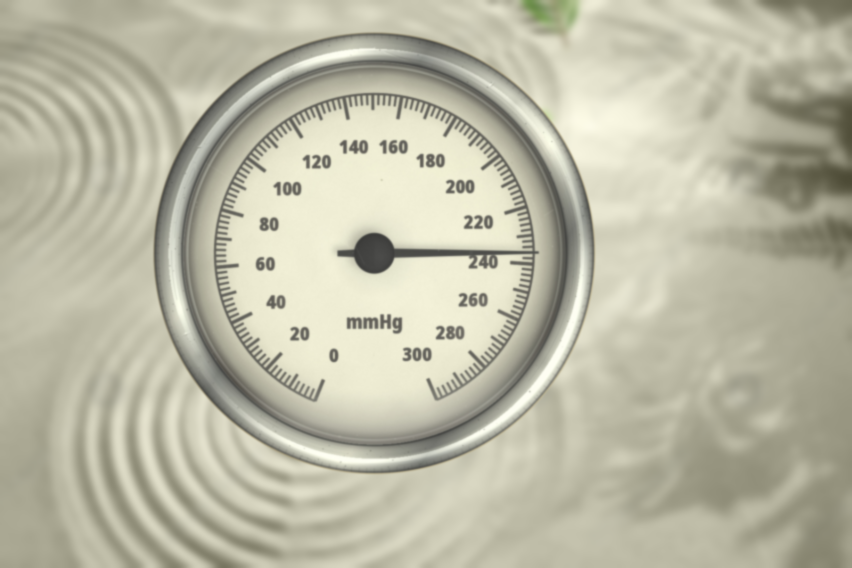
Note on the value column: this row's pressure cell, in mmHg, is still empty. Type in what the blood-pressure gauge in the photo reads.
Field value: 236 mmHg
